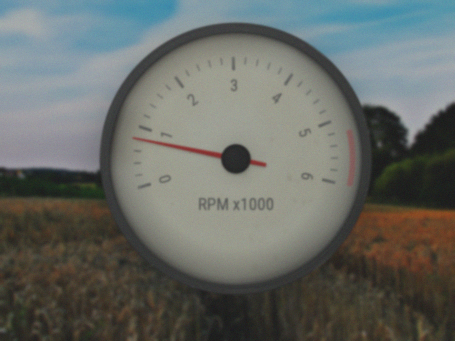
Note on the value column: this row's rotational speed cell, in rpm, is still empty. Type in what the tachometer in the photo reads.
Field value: 800 rpm
